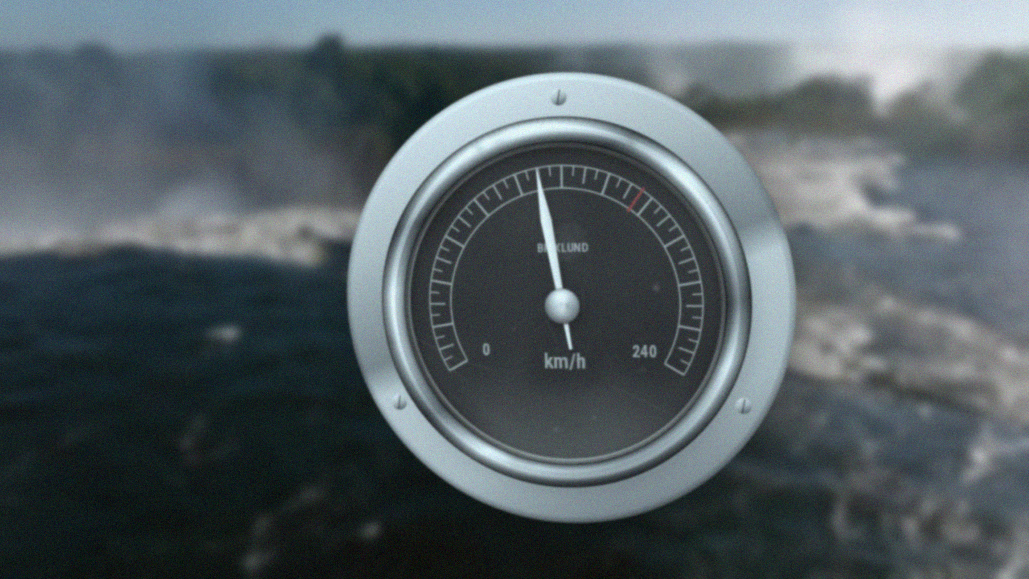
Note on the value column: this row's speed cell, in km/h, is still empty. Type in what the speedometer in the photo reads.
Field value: 110 km/h
